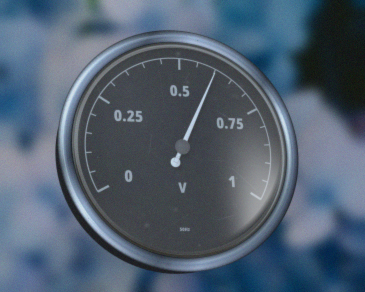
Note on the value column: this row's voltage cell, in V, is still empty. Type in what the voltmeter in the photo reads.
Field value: 0.6 V
